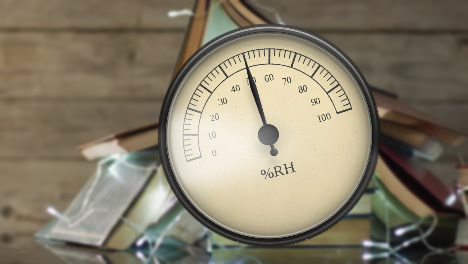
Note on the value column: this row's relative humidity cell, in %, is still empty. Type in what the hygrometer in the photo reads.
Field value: 50 %
